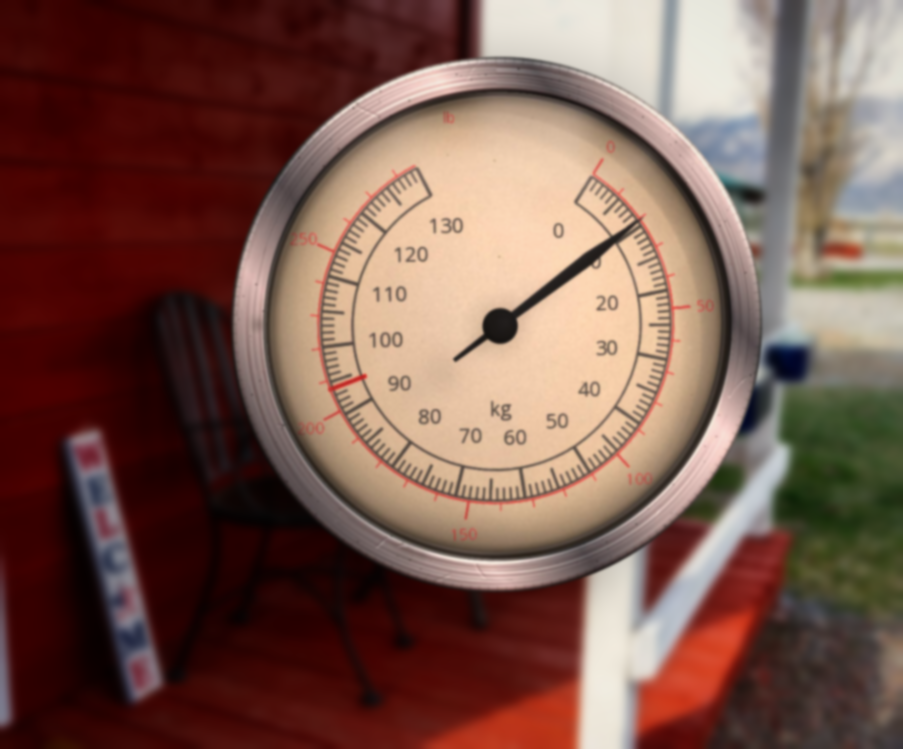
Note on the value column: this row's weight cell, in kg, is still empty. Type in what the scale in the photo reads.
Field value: 9 kg
